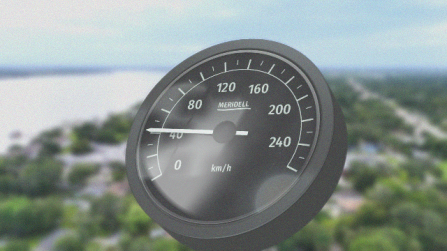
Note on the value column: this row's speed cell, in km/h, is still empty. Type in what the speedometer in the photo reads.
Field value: 40 km/h
